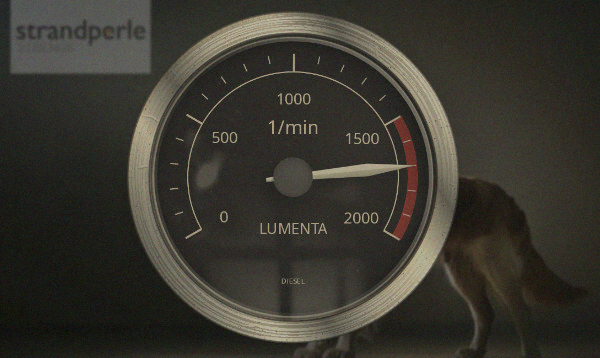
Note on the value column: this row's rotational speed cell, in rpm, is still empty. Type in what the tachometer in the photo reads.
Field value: 1700 rpm
